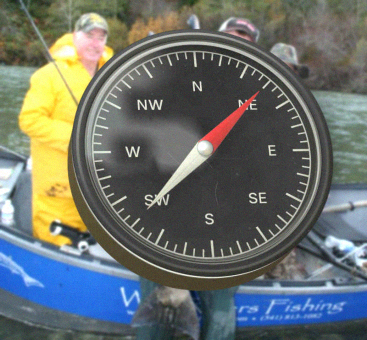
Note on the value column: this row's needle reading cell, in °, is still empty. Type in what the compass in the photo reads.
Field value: 45 °
